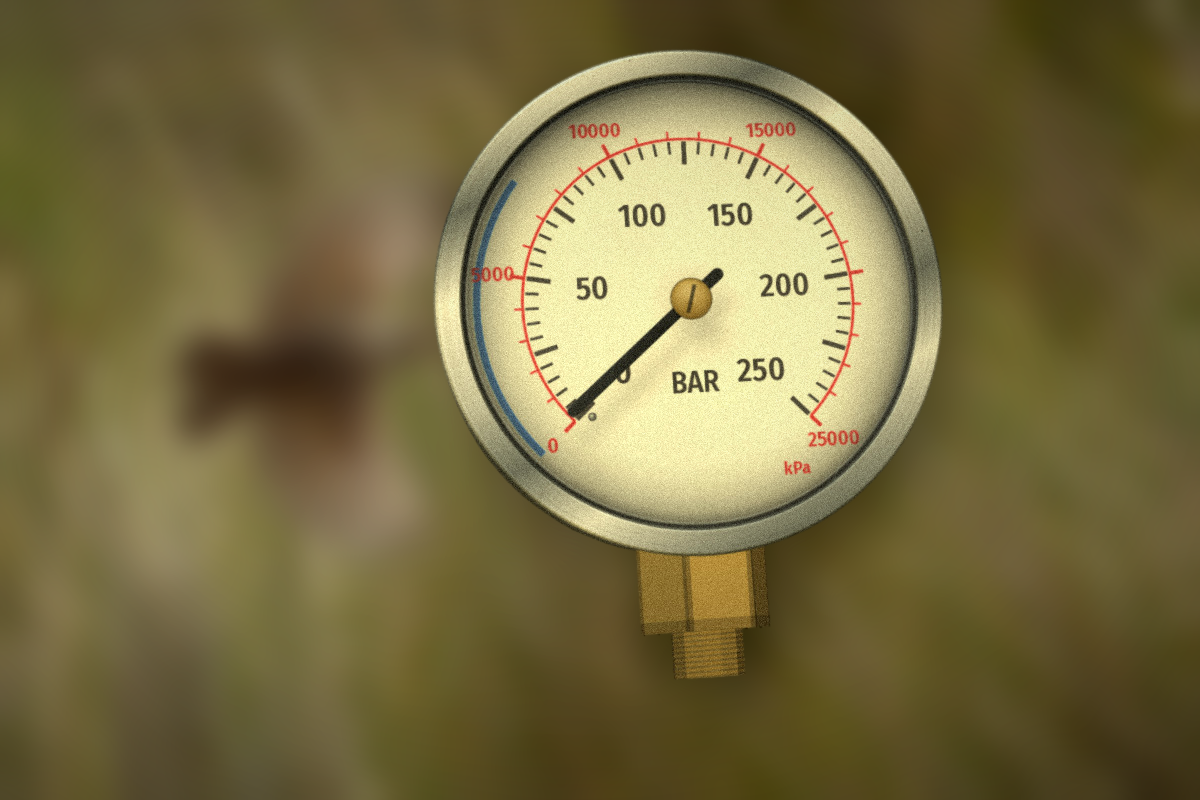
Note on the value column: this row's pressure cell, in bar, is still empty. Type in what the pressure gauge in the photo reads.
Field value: 2.5 bar
